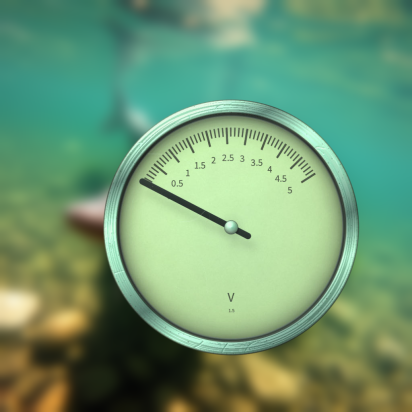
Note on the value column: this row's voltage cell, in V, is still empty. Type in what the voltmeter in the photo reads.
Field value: 0 V
